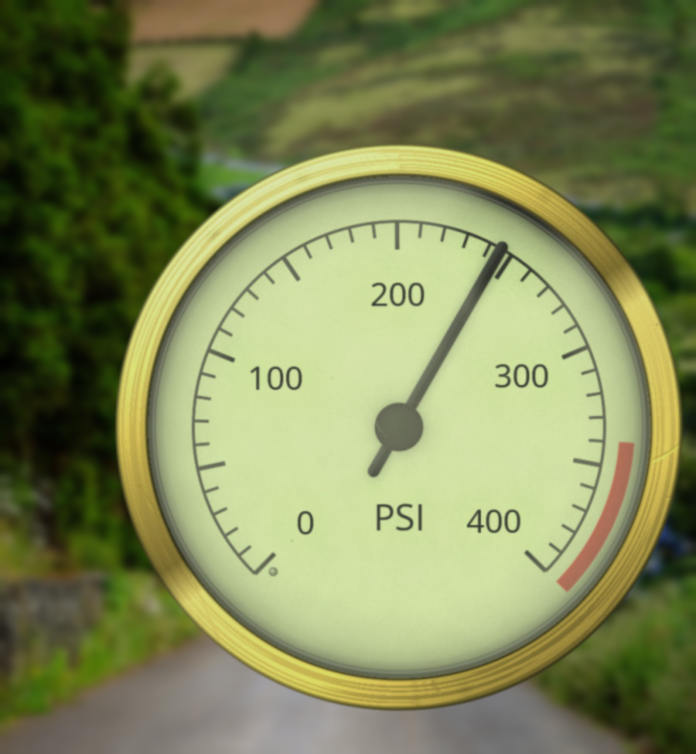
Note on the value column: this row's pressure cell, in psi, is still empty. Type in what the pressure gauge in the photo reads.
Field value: 245 psi
